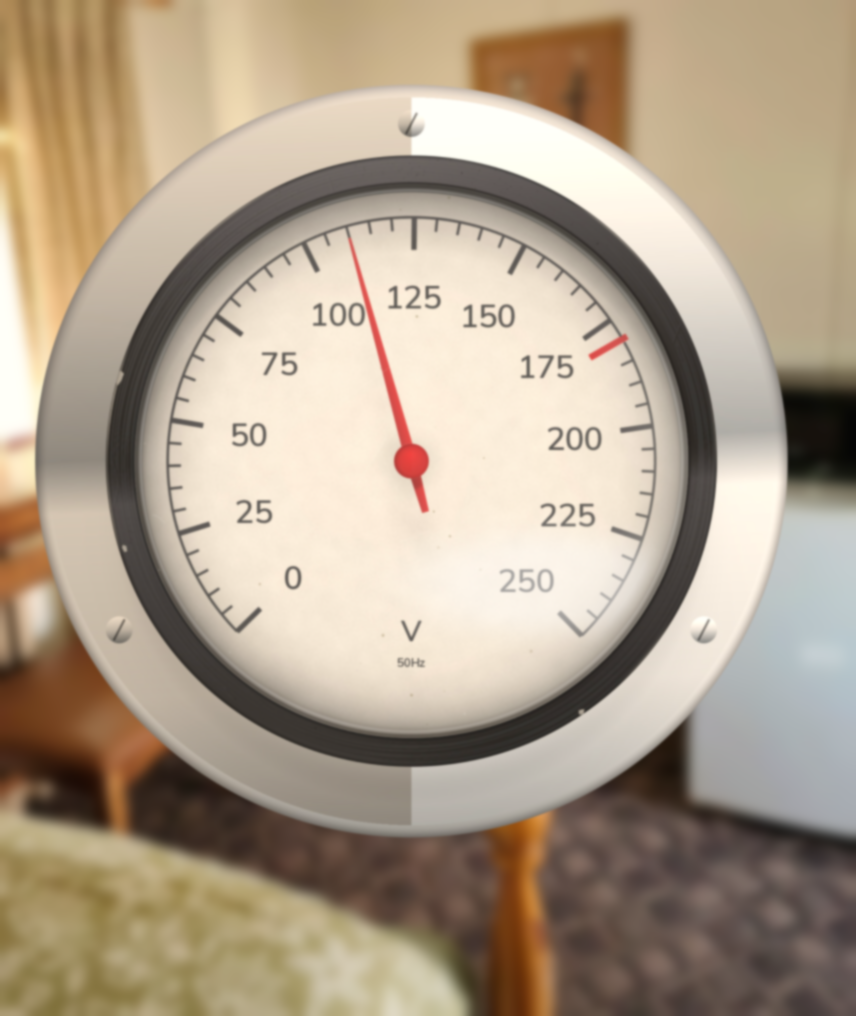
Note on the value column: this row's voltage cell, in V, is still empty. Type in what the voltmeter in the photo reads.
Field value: 110 V
